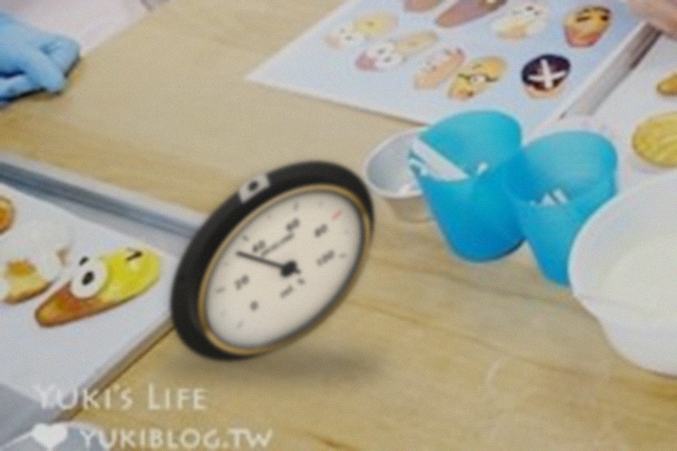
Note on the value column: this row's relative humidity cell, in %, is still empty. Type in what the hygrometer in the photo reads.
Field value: 35 %
